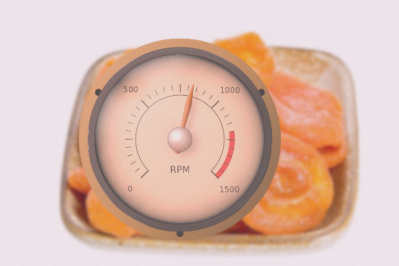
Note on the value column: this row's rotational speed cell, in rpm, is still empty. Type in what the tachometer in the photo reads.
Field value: 825 rpm
